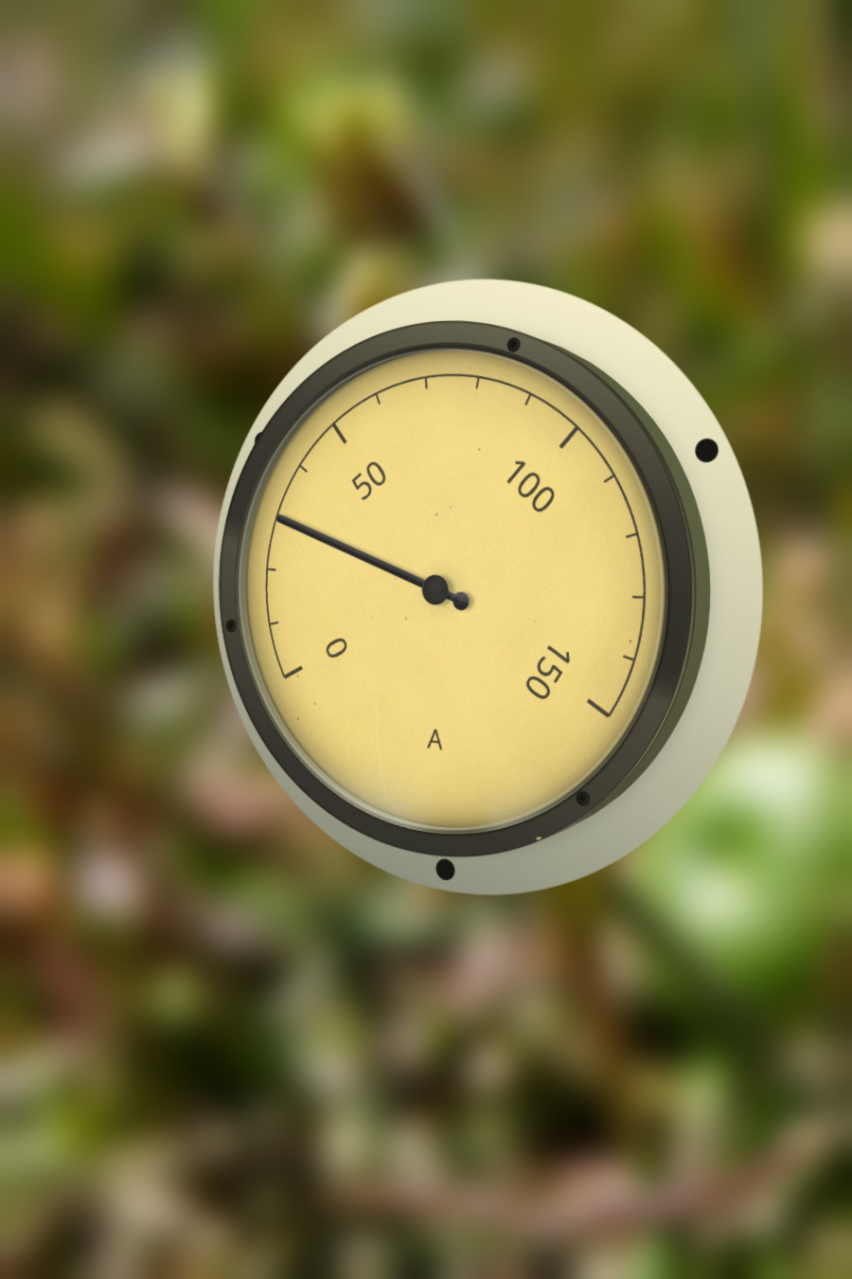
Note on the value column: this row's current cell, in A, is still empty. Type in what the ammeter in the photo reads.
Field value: 30 A
